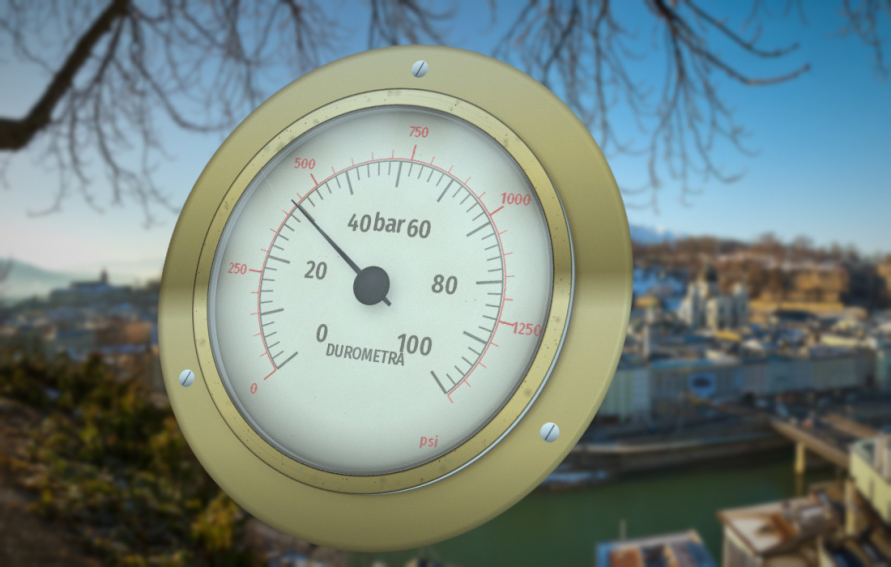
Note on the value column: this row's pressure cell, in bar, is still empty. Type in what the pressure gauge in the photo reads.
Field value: 30 bar
